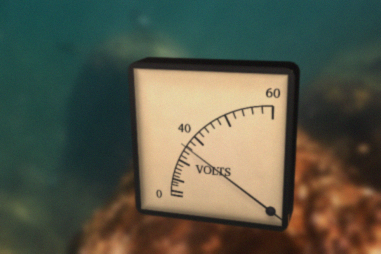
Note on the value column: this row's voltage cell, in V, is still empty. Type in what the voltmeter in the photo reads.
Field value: 36 V
